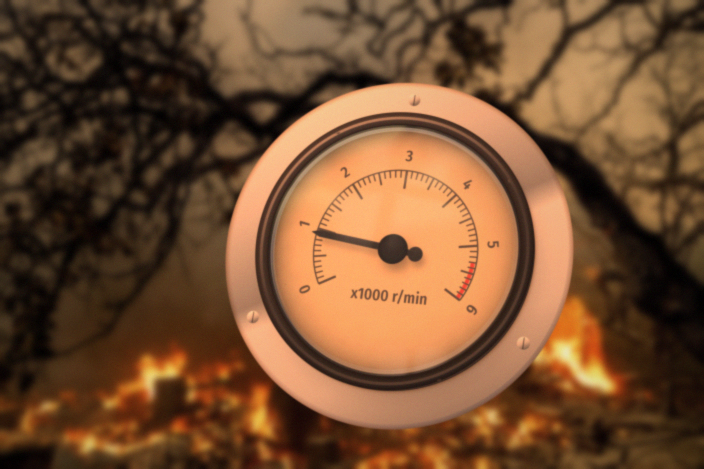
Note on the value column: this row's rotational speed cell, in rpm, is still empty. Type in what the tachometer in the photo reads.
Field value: 900 rpm
